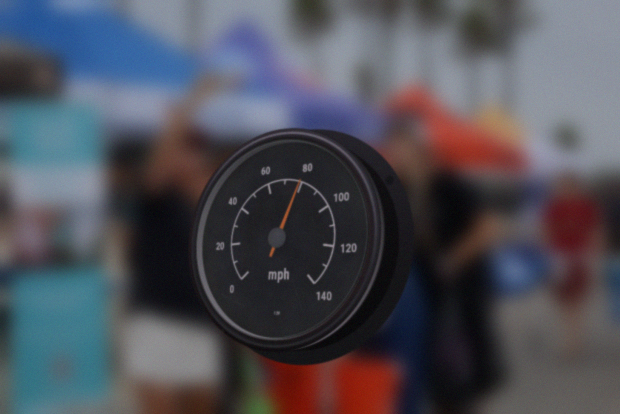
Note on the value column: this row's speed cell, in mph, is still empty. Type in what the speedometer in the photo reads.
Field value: 80 mph
